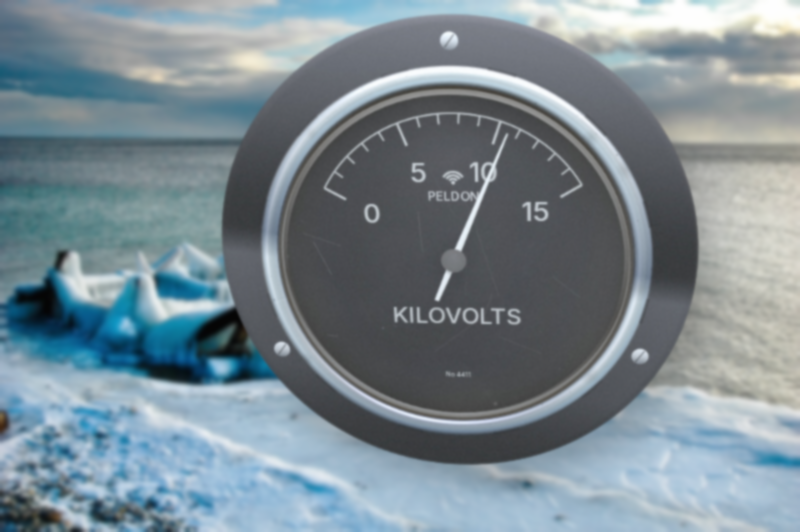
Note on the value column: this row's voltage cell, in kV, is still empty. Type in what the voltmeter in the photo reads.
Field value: 10.5 kV
